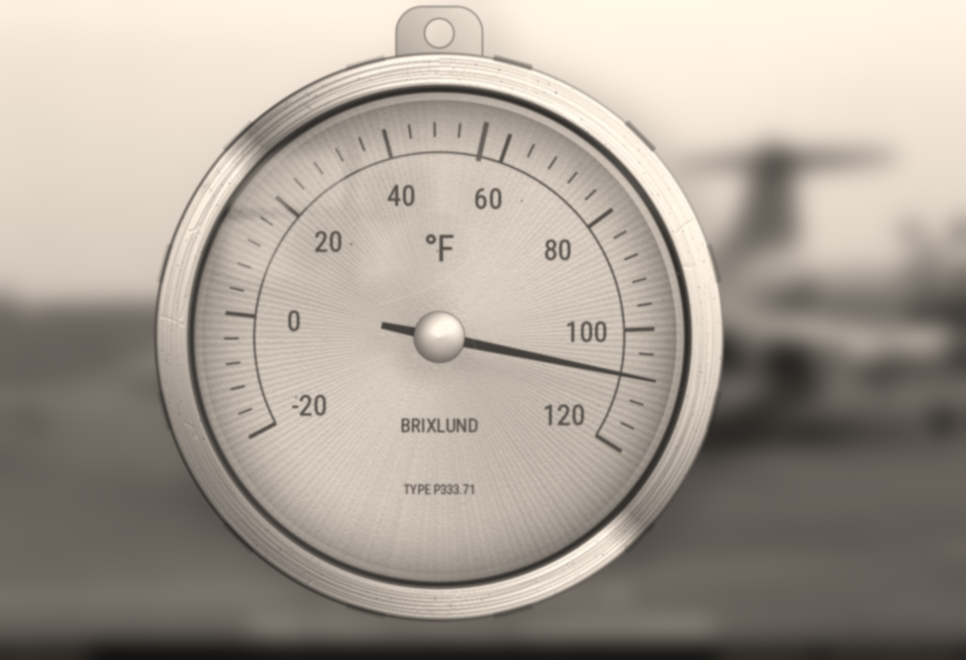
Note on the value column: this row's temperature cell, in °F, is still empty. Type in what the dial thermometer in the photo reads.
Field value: 108 °F
